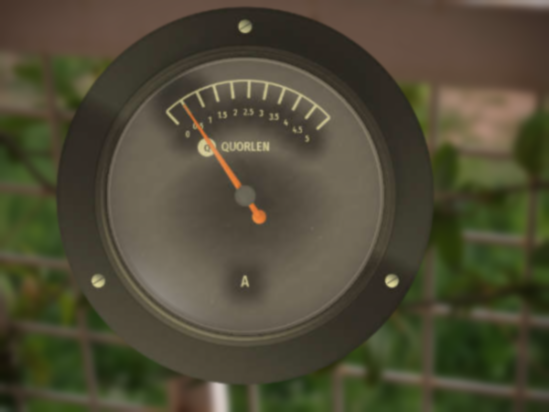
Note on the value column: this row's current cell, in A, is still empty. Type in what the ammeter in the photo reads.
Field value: 0.5 A
